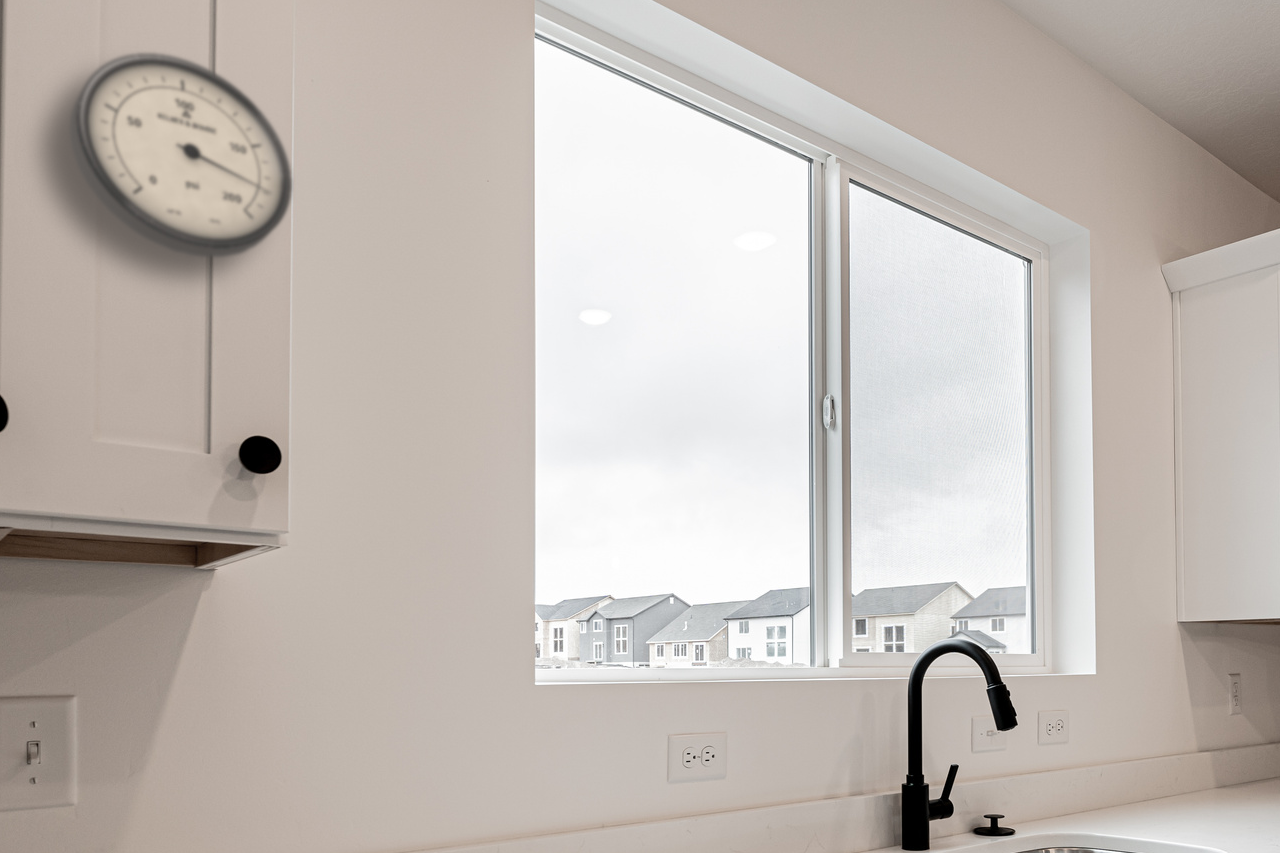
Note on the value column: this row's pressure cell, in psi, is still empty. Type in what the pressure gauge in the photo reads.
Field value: 180 psi
